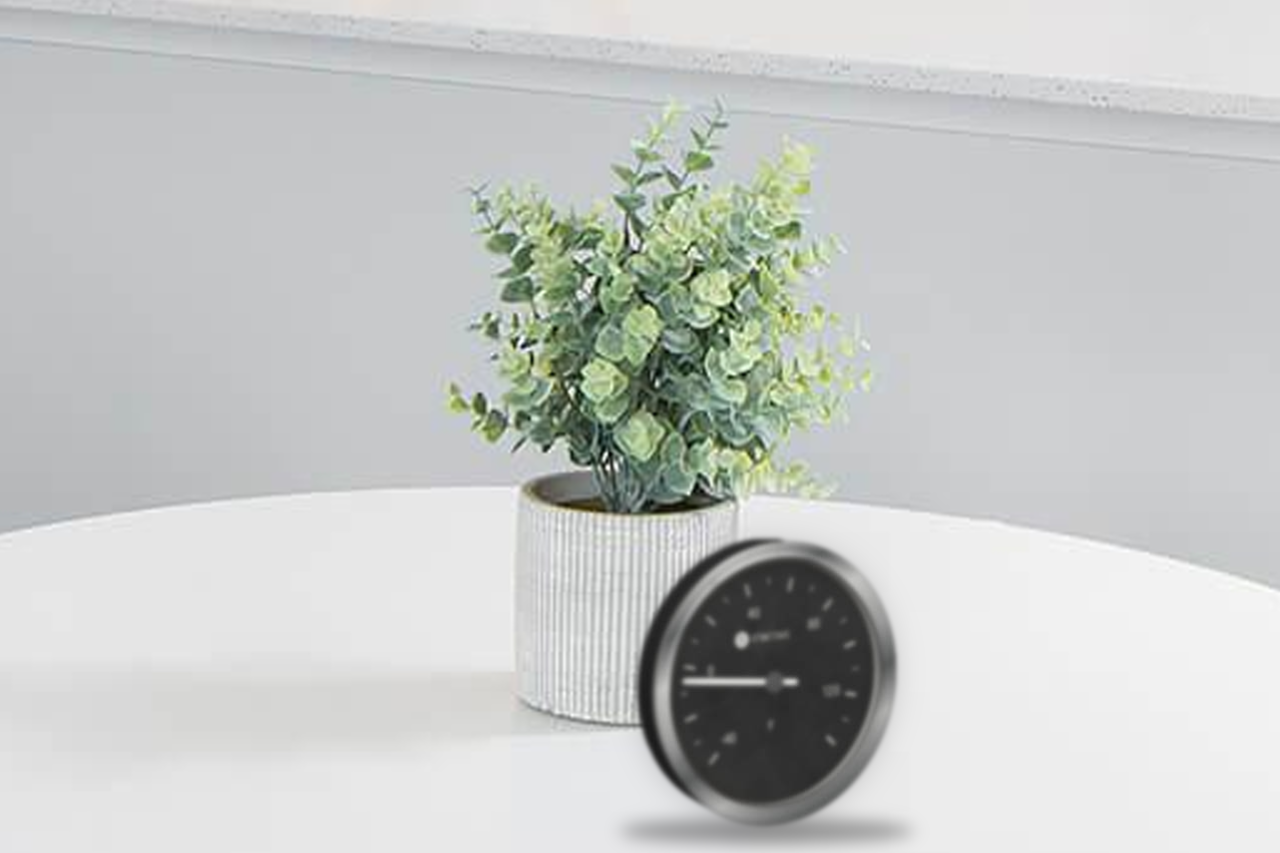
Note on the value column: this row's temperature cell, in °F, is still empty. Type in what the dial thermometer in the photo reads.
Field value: -5 °F
